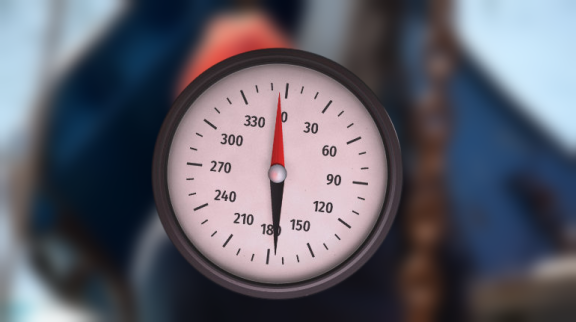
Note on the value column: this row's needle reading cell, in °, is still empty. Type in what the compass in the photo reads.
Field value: 355 °
